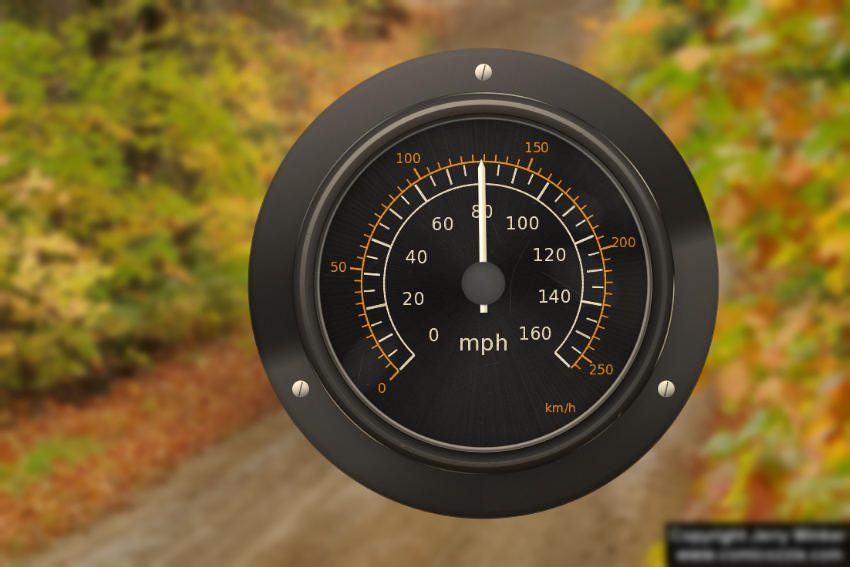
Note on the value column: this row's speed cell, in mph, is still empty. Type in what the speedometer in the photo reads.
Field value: 80 mph
